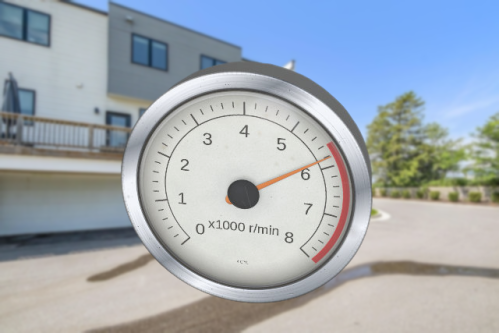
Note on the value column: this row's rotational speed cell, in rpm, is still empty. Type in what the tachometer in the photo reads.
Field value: 5800 rpm
